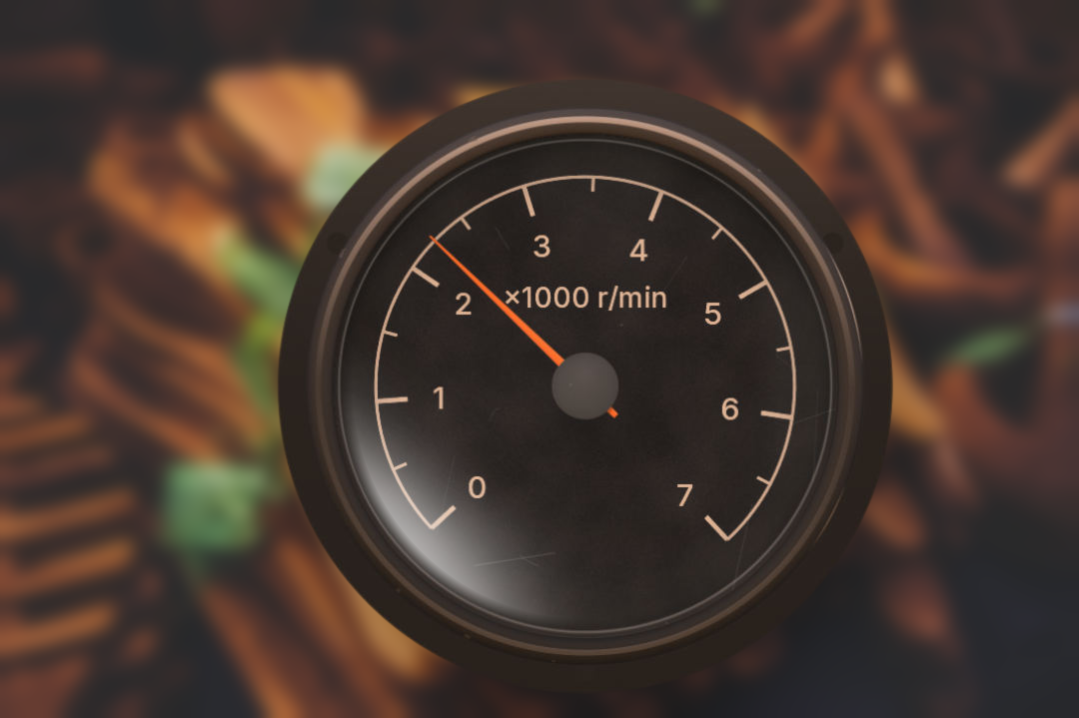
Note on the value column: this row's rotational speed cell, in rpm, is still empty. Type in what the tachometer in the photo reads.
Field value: 2250 rpm
